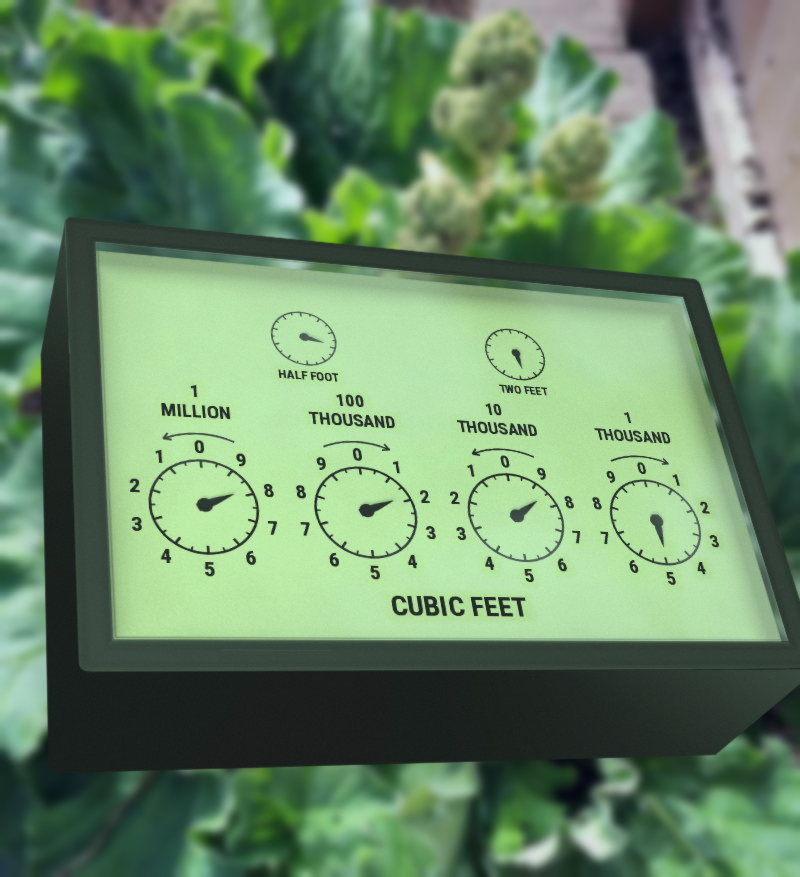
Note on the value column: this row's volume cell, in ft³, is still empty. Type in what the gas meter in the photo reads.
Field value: 818500 ft³
